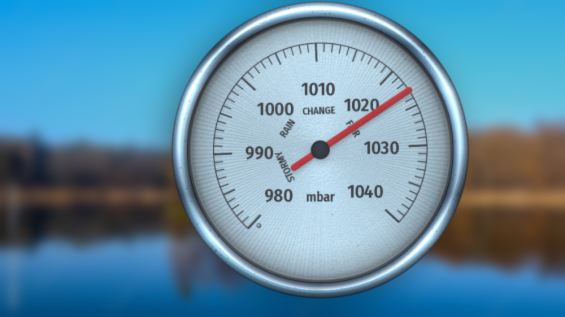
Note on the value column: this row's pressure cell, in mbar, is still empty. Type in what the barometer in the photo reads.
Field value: 1023 mbar
